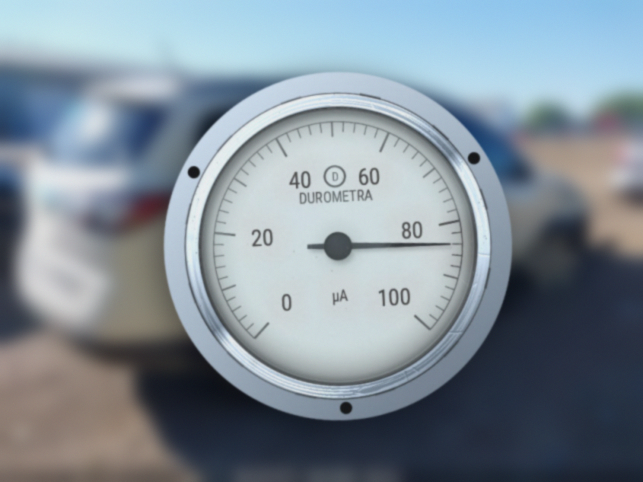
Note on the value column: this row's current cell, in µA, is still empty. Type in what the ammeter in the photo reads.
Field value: 84 µA
